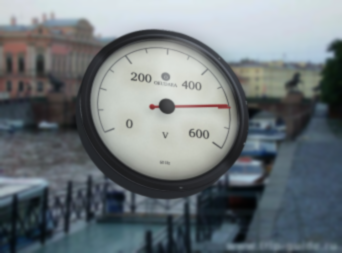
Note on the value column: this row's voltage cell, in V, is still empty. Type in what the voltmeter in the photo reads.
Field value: 500 V
